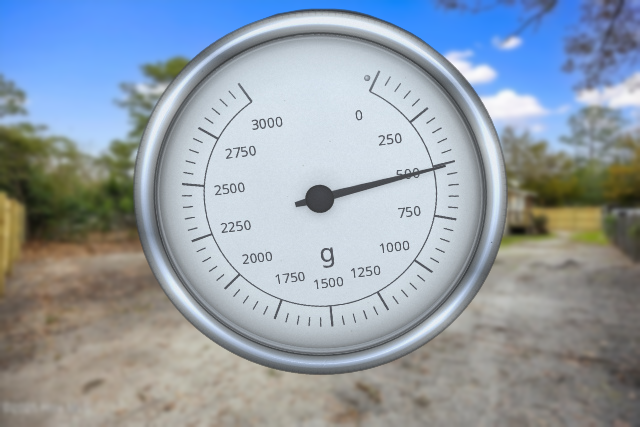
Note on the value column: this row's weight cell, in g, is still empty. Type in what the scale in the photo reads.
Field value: 500 g
